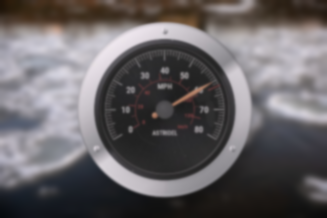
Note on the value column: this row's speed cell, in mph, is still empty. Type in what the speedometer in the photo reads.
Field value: 60 mph
